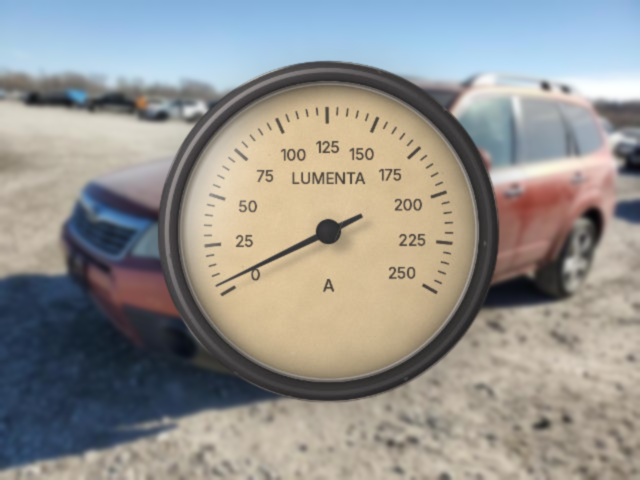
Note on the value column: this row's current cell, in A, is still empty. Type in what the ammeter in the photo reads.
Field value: 5 A
